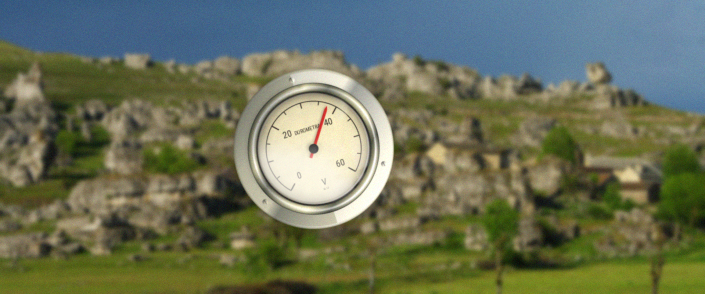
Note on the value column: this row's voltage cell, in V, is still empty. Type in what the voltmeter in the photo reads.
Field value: 37.5 V
